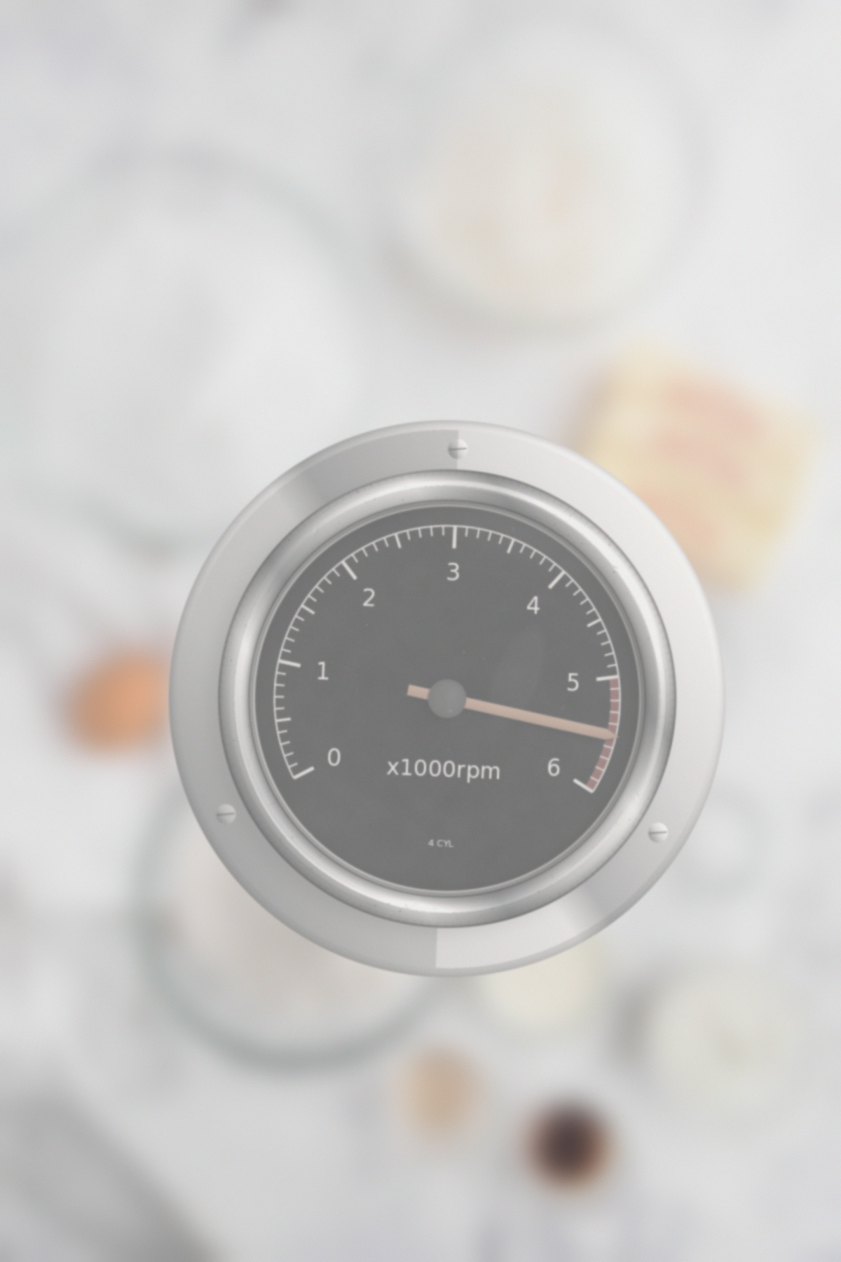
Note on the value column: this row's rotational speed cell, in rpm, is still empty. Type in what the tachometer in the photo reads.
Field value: 5500 rpm
